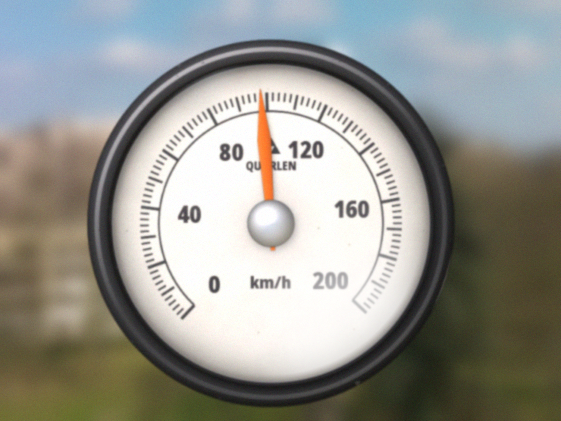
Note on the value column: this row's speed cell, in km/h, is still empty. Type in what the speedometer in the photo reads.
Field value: 98 km/h
